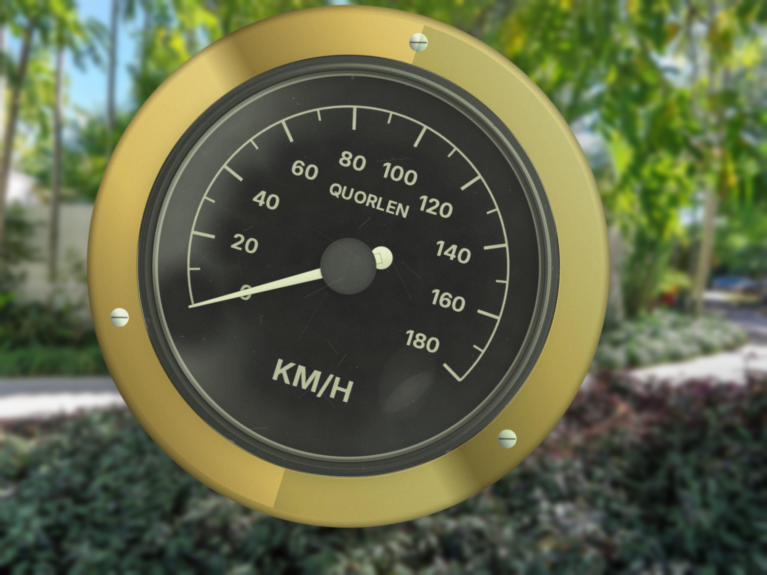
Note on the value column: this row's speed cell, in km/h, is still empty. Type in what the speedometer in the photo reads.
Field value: 0 km/h
